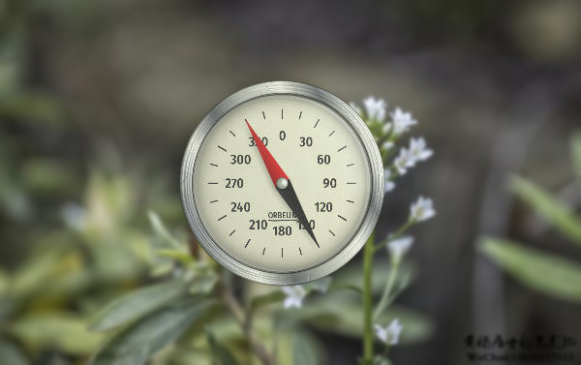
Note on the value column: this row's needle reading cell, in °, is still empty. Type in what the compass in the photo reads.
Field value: 330 °
